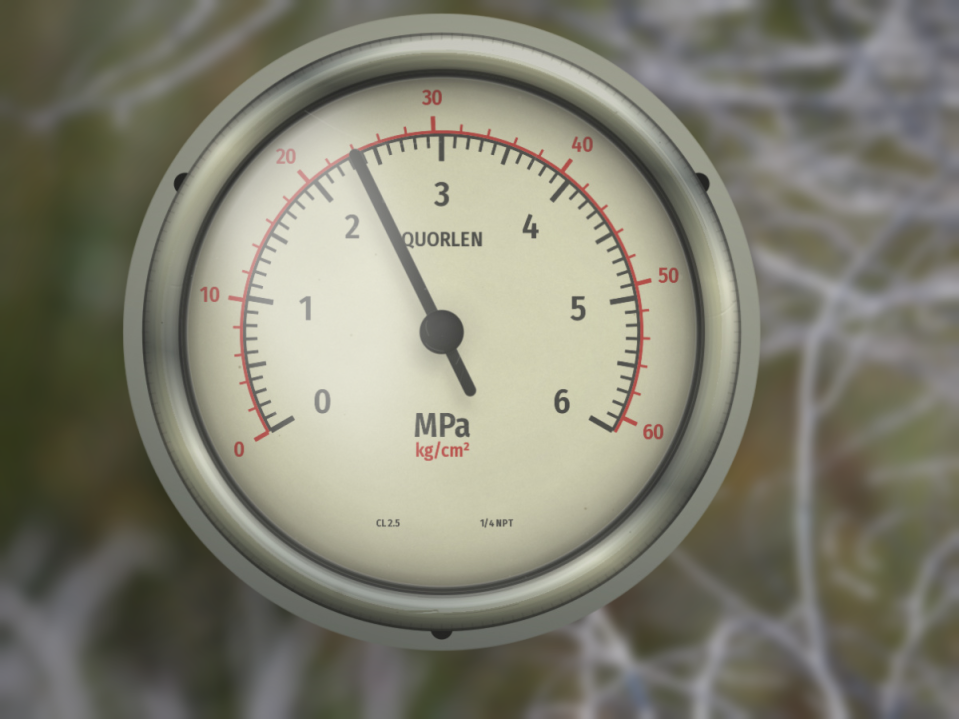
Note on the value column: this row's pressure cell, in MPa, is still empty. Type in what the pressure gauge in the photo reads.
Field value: 2.35 MPa
